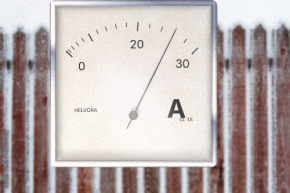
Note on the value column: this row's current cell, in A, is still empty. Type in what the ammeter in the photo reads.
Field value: 26 A
